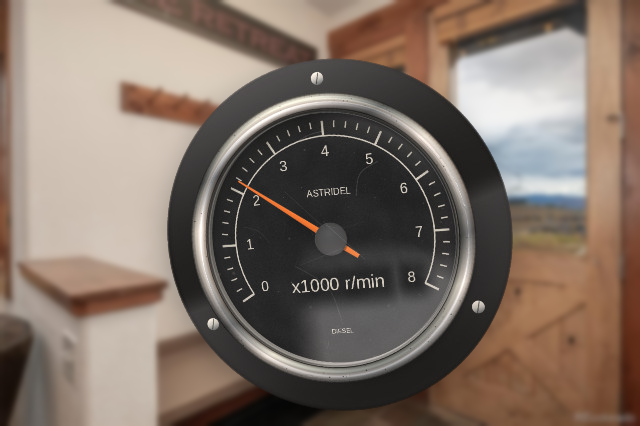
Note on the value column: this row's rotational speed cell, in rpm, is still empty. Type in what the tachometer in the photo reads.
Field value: 2200 rpm
